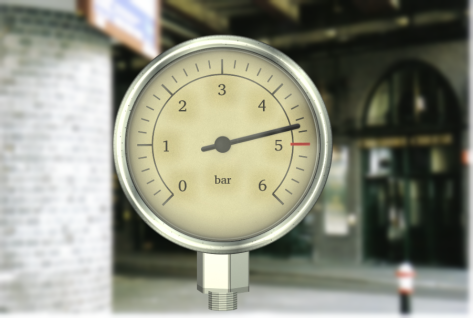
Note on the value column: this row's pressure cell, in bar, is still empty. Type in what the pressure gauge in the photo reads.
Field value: 4.7 bar
